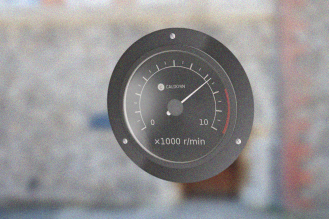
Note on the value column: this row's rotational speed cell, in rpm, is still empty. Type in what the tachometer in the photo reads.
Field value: 7250 rpm
